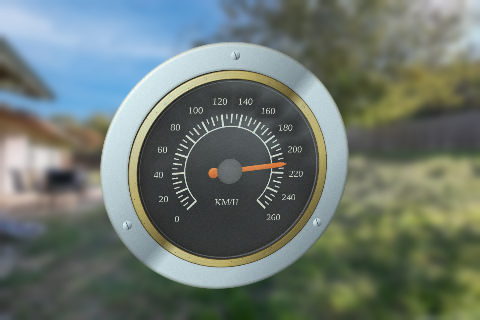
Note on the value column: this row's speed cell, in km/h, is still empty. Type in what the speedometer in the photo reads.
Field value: 210 km/h
